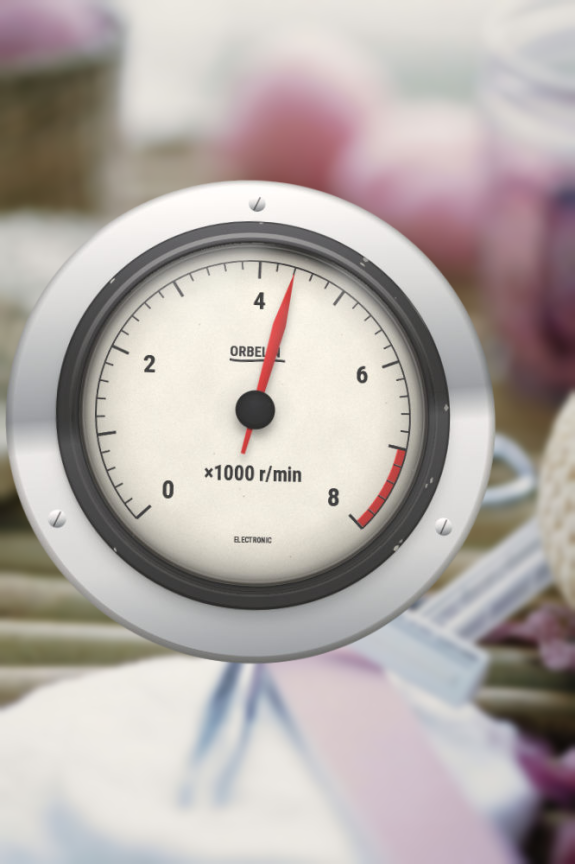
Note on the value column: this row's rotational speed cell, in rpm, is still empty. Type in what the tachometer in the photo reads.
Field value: 4400 rpm
